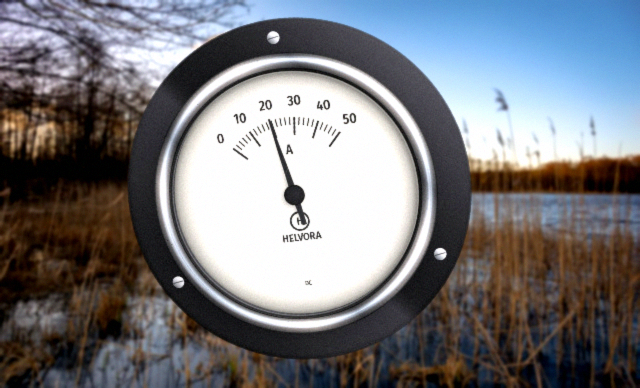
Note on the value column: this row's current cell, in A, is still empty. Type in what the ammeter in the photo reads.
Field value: 20 A
